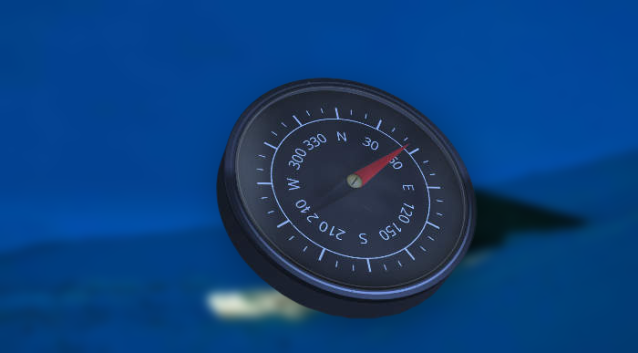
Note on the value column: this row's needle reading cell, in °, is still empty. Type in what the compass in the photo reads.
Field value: 55 °
